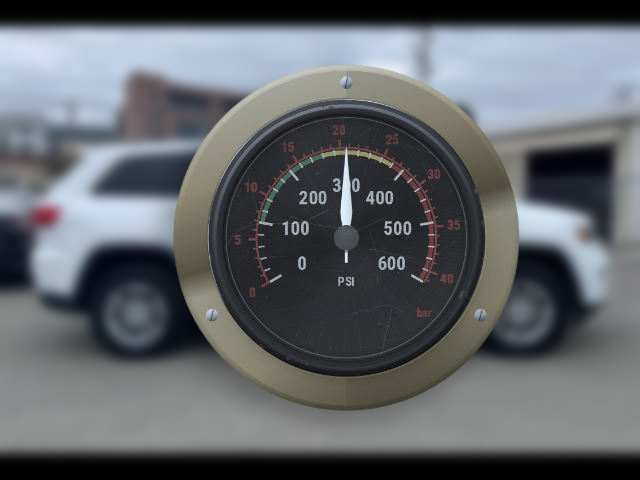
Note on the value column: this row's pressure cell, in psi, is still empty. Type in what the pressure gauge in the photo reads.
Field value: 300 psi
